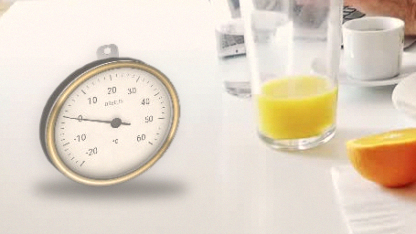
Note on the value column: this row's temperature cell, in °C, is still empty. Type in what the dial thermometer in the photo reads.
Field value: 0 °C
